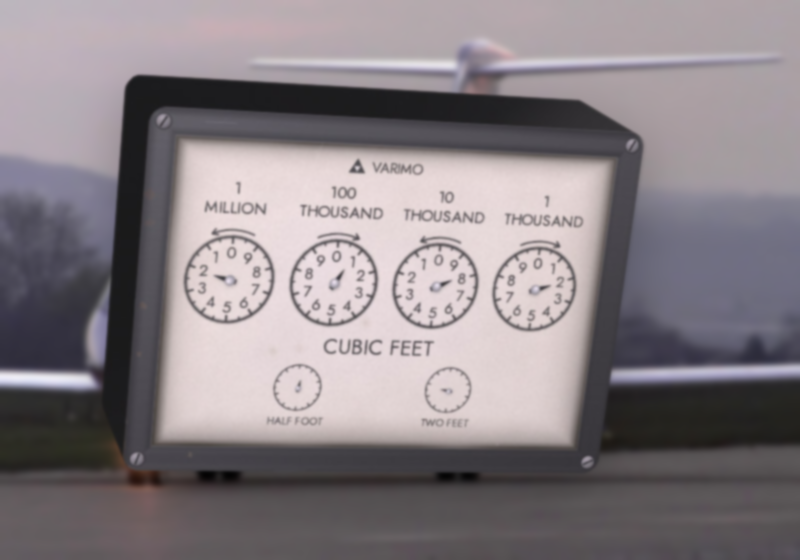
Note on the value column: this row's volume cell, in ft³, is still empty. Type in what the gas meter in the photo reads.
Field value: 208200 ft³
